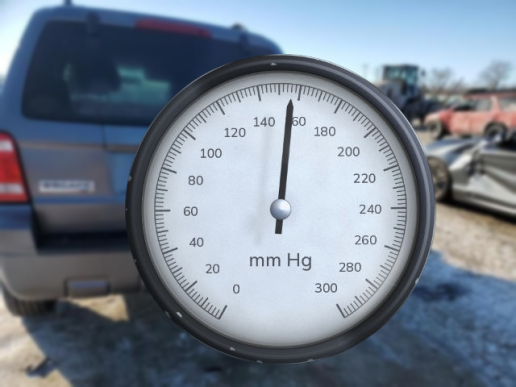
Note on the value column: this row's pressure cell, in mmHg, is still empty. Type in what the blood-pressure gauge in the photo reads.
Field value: 156 mmHg
